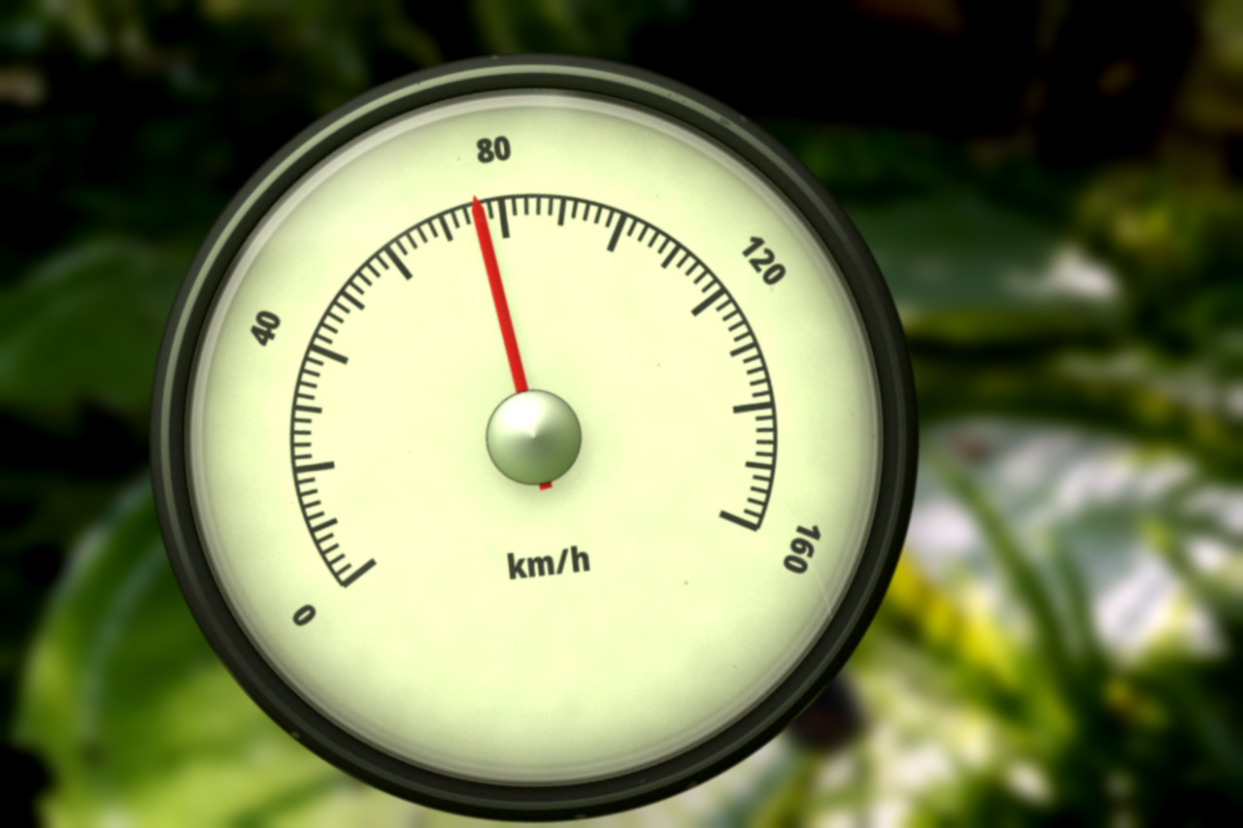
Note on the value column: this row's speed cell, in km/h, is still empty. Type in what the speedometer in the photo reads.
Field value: 76 km/h
